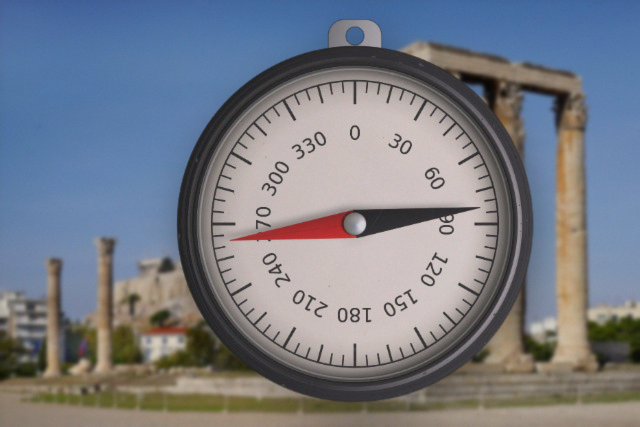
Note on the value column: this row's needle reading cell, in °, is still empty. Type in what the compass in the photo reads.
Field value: 262.5 °
